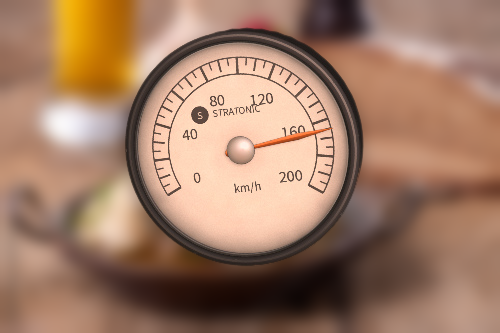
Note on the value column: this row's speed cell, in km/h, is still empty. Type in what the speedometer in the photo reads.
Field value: 165 km/h
